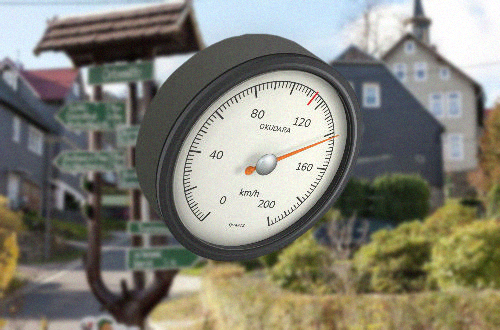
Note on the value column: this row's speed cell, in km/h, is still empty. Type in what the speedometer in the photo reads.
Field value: 140 km/h
